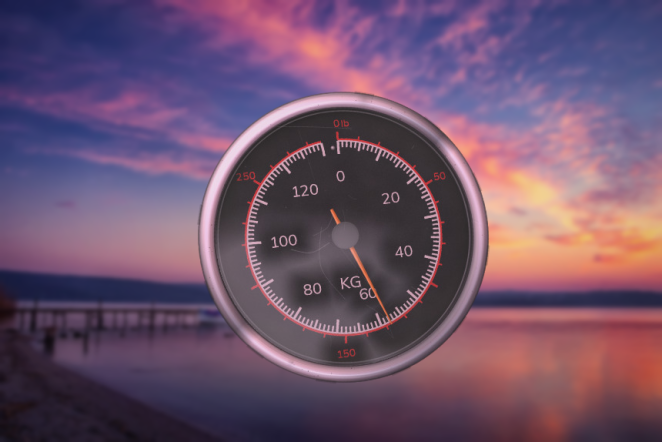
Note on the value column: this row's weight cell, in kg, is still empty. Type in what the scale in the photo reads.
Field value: 58 kg
